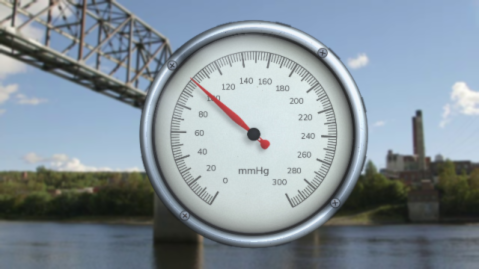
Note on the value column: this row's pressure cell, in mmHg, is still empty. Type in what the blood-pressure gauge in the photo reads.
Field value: 100 mmHg
